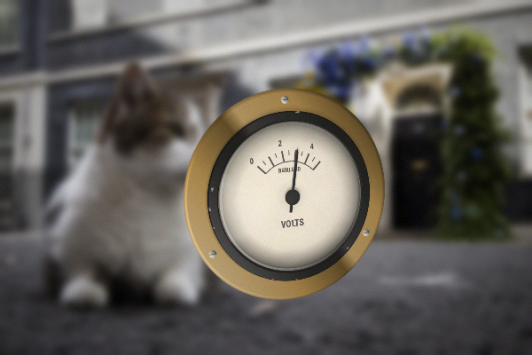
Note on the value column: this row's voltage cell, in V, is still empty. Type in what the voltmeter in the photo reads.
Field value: 3 V
